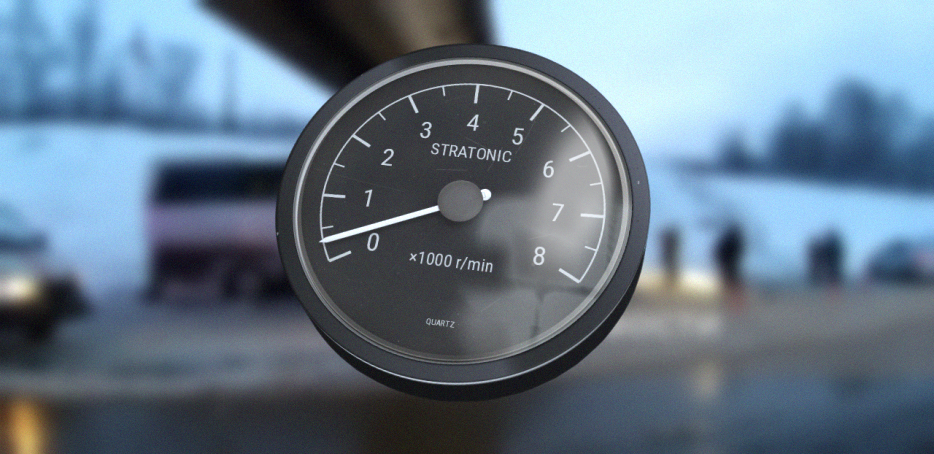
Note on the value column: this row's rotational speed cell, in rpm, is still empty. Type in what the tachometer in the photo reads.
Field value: 250 rpm
